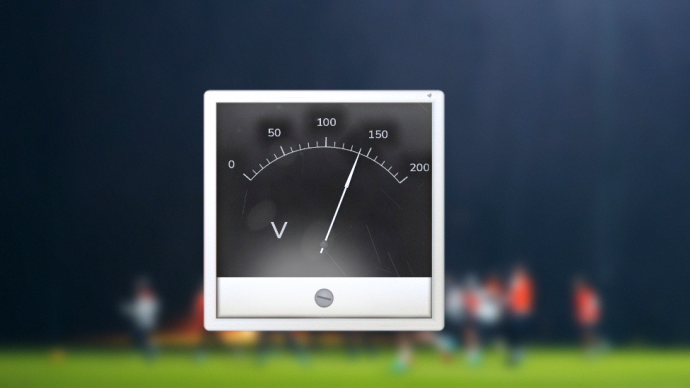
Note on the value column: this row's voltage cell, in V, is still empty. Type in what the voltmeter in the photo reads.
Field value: 140 V
